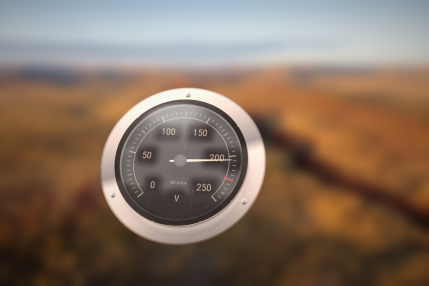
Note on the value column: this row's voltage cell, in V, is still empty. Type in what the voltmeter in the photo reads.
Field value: 205 V
